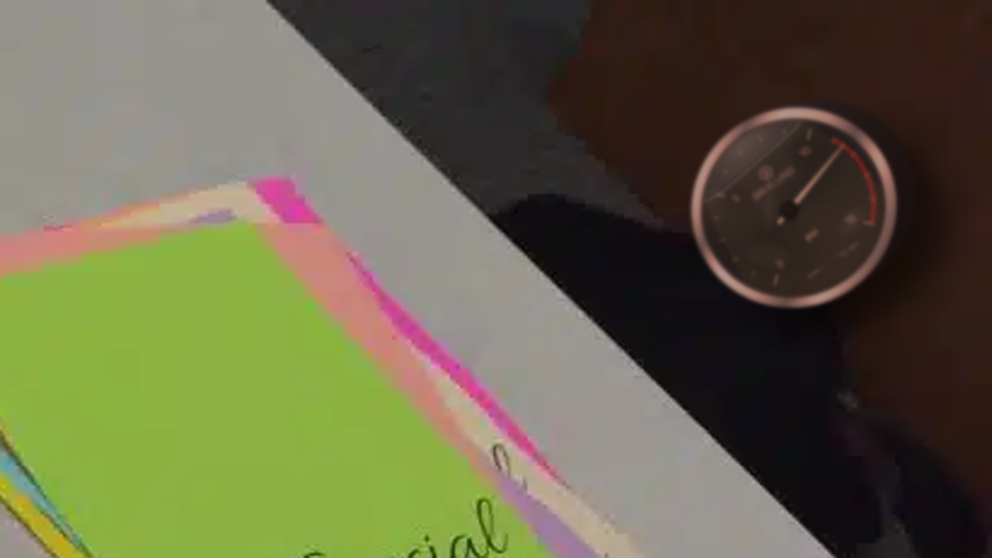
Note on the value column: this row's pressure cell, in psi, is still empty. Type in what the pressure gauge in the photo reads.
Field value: 11.5 psi
